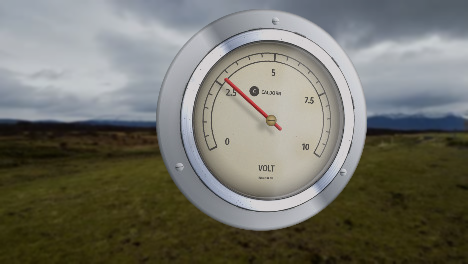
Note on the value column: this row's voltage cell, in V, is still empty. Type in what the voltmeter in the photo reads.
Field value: 2.75 V
